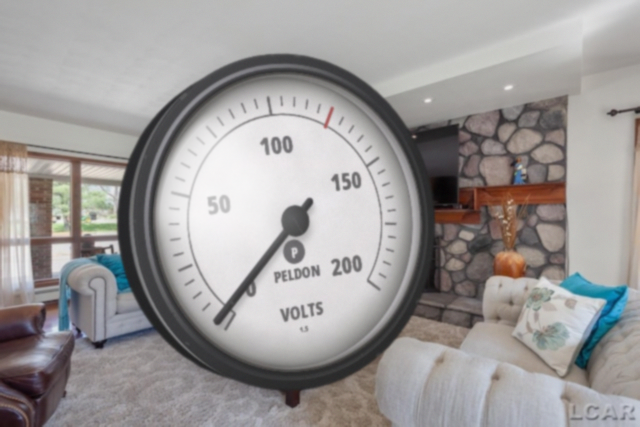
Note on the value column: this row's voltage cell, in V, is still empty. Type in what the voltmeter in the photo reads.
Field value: 5 V
